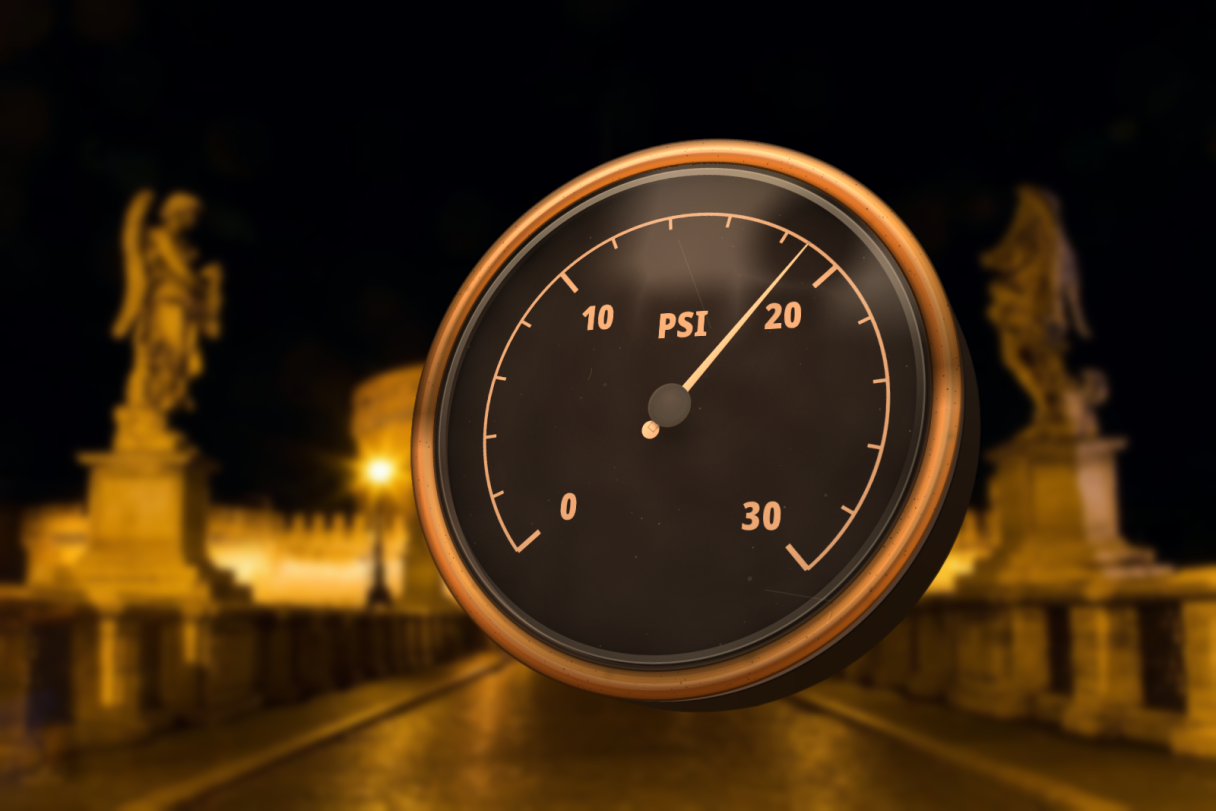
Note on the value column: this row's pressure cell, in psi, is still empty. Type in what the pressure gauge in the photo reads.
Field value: 19 psi
